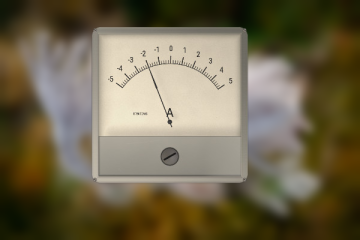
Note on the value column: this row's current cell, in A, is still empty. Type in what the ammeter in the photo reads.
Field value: -2 A
